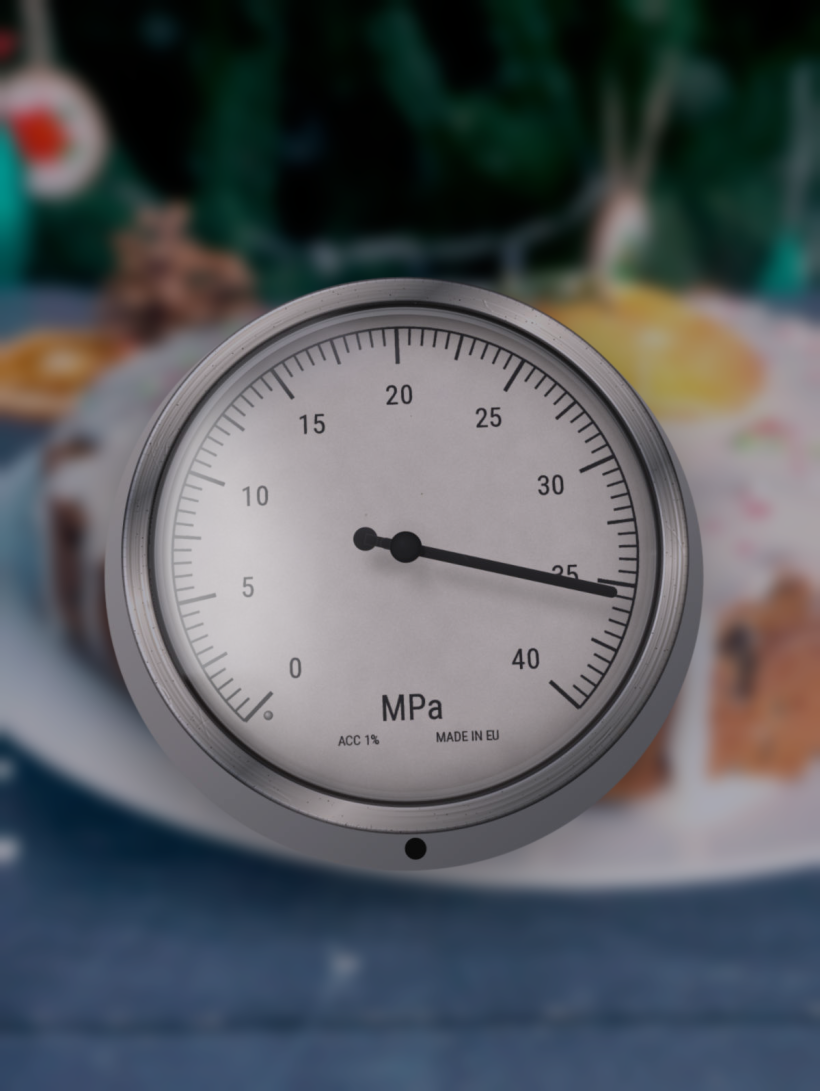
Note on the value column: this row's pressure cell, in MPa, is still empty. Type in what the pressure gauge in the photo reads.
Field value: 35.5 MPa
